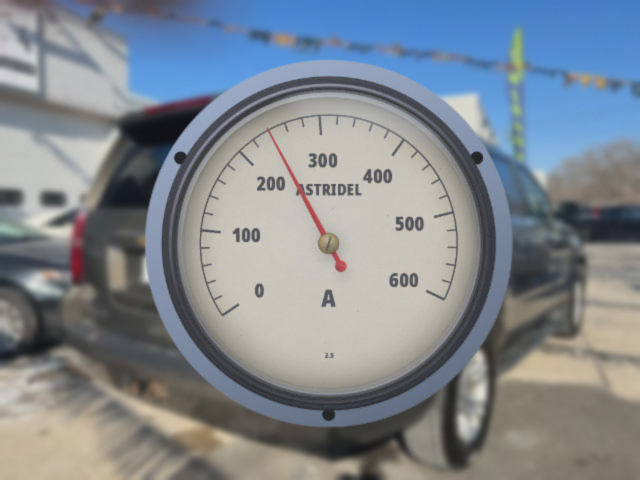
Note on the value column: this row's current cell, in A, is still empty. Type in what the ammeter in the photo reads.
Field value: 240 A
